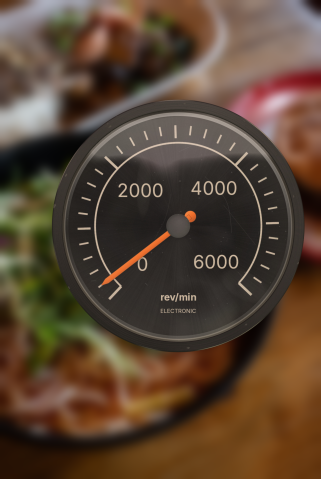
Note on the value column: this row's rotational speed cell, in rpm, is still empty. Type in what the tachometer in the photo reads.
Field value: 200 rpm
